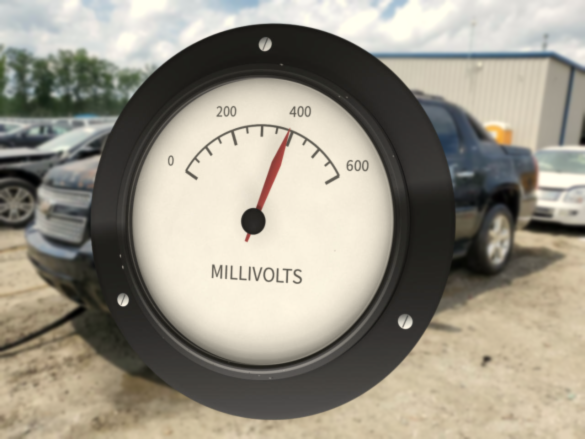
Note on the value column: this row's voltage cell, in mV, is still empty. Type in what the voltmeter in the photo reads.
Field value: 400 mV
